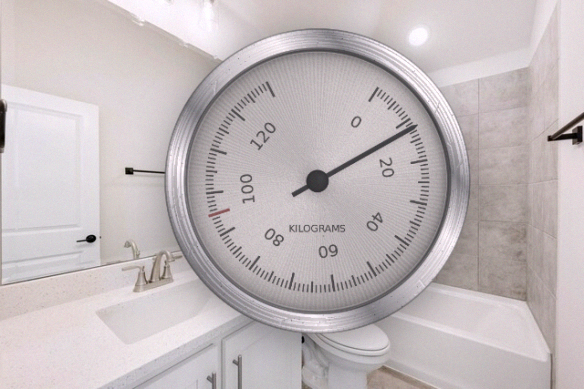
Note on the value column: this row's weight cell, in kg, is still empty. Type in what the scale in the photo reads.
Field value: 12 kg
